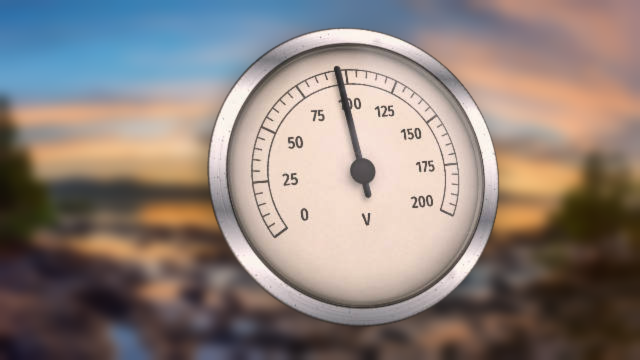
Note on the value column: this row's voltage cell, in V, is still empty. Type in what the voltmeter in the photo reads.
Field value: 95 V
